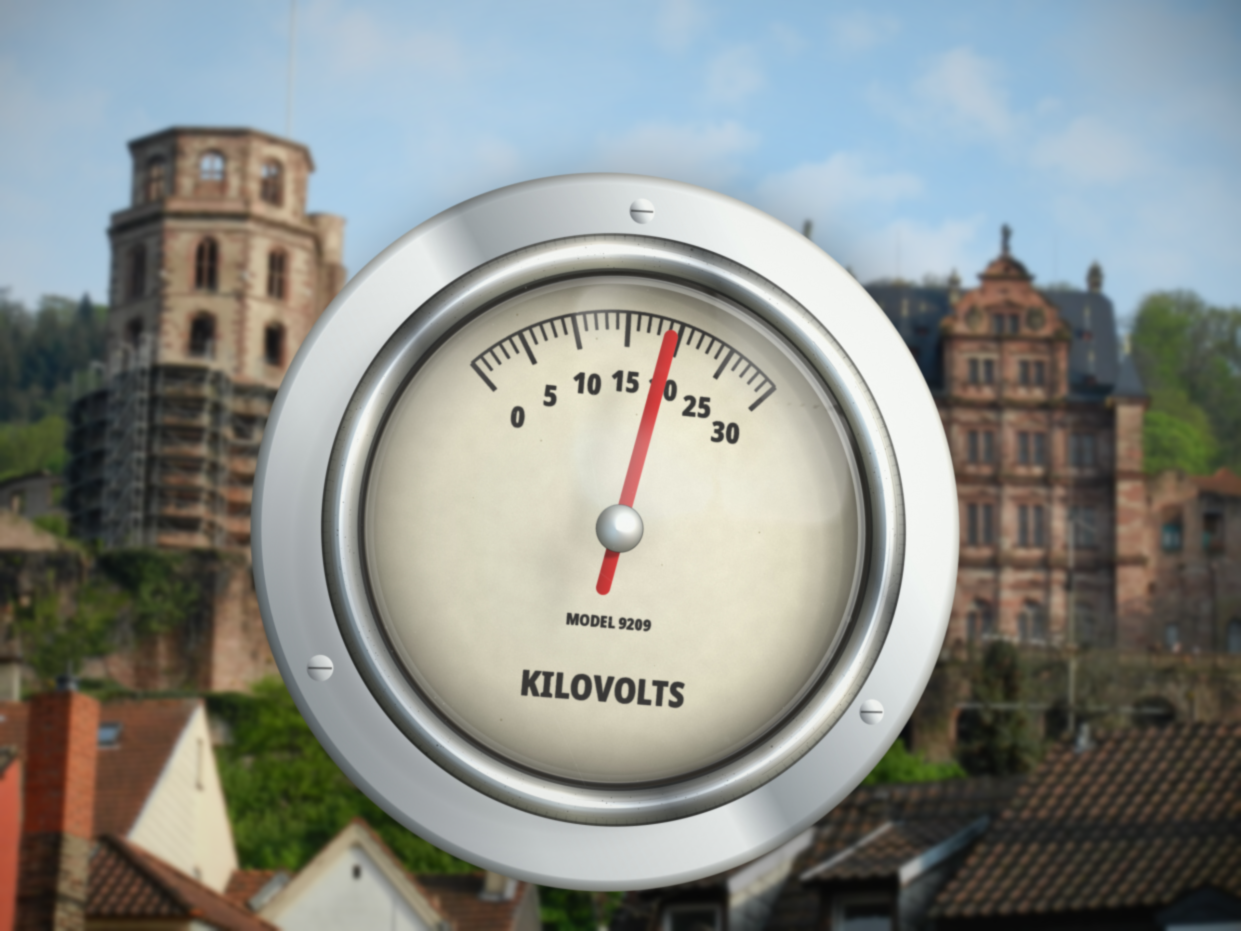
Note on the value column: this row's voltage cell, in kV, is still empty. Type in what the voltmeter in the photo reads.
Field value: 19 kV
